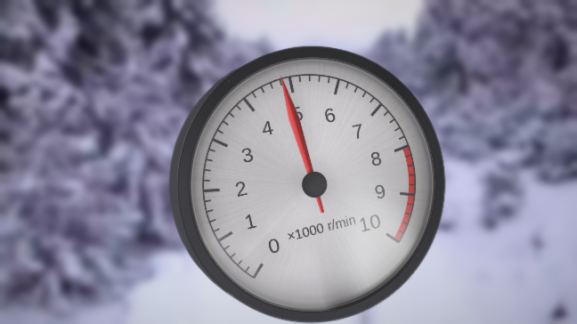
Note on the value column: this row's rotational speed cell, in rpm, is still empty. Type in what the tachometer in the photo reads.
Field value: 4800 rpm
